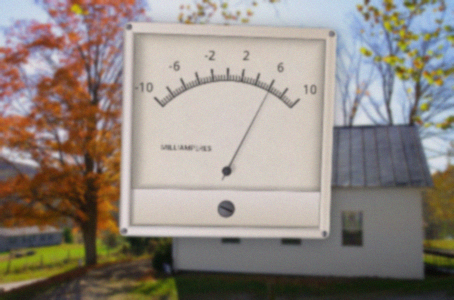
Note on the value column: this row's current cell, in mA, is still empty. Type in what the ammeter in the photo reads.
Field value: 6 mA
